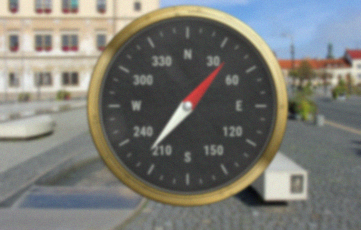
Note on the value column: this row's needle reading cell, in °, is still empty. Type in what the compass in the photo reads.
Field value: 40 °
